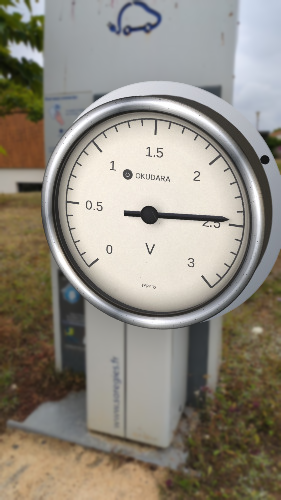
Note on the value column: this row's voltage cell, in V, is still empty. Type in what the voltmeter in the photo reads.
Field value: 2.45 V
